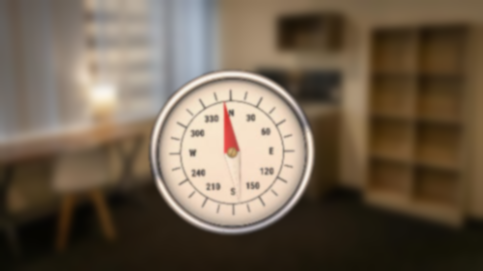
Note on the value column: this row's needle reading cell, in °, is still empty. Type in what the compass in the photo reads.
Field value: 352.5 °
